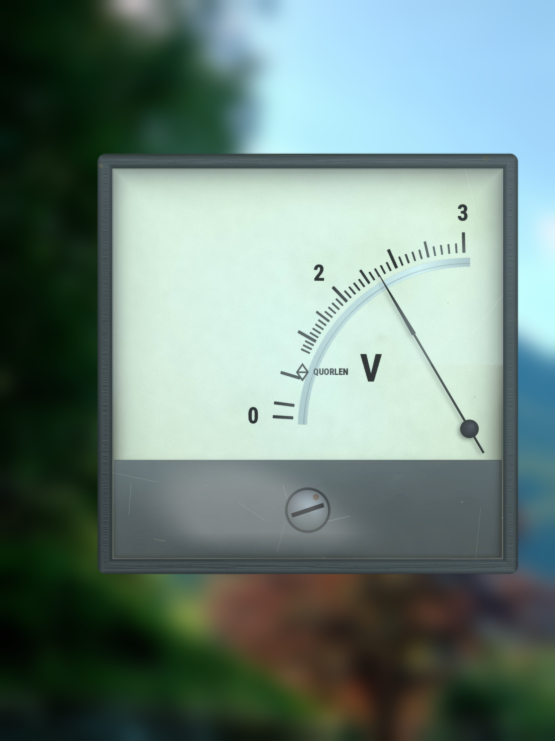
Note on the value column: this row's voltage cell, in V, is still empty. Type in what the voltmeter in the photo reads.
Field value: 2.35 V
